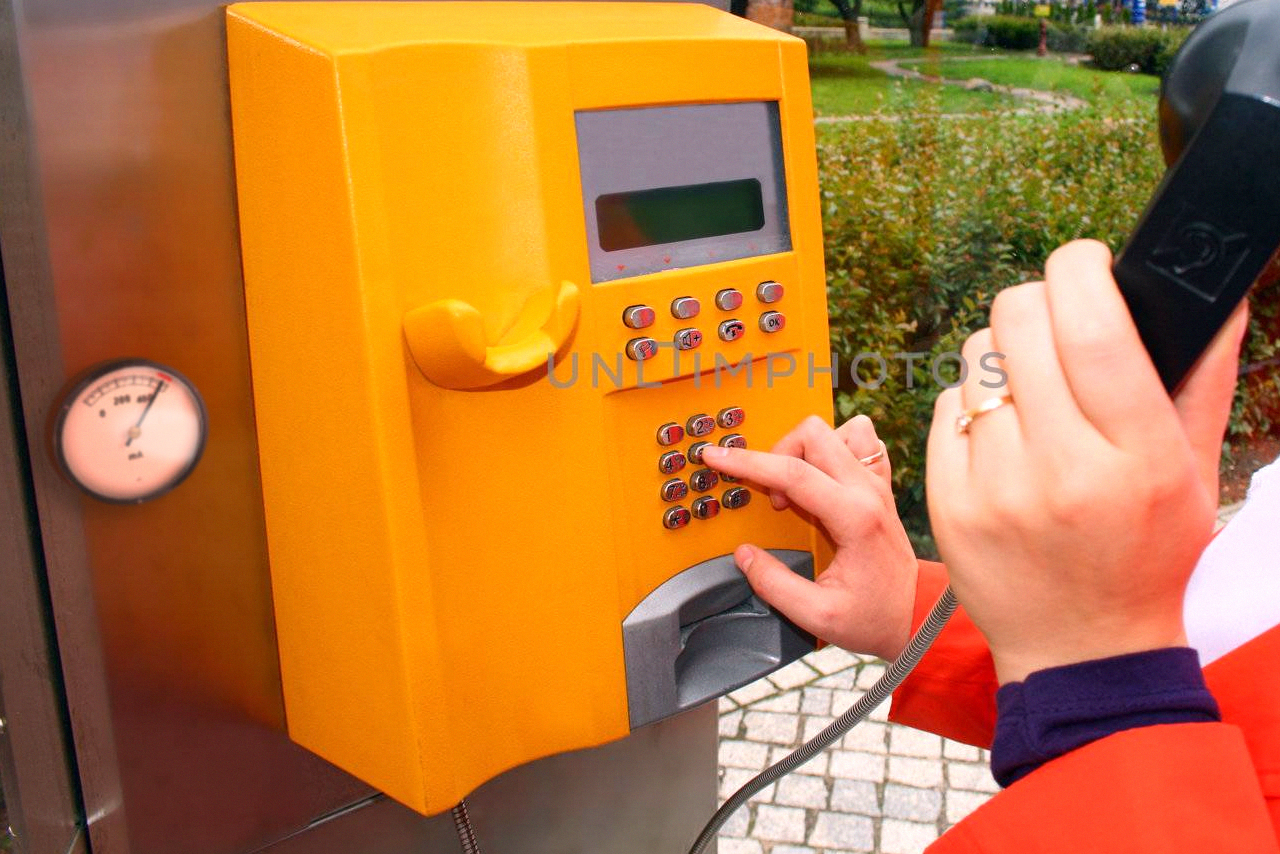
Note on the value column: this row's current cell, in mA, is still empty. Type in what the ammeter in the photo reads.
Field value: 450 mA
